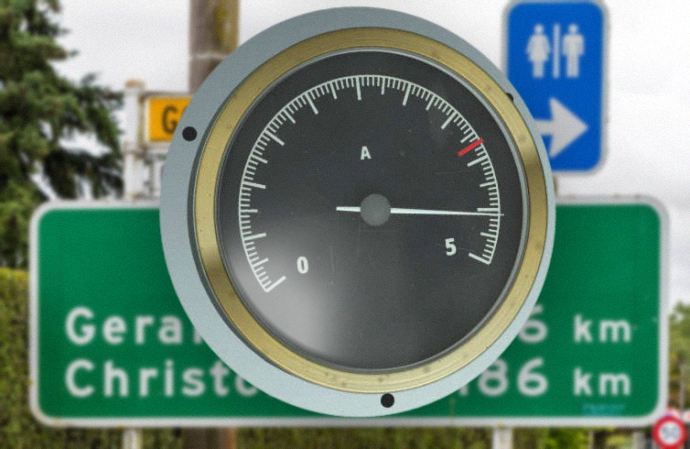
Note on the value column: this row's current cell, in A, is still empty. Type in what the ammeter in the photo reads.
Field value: 4.55 A
